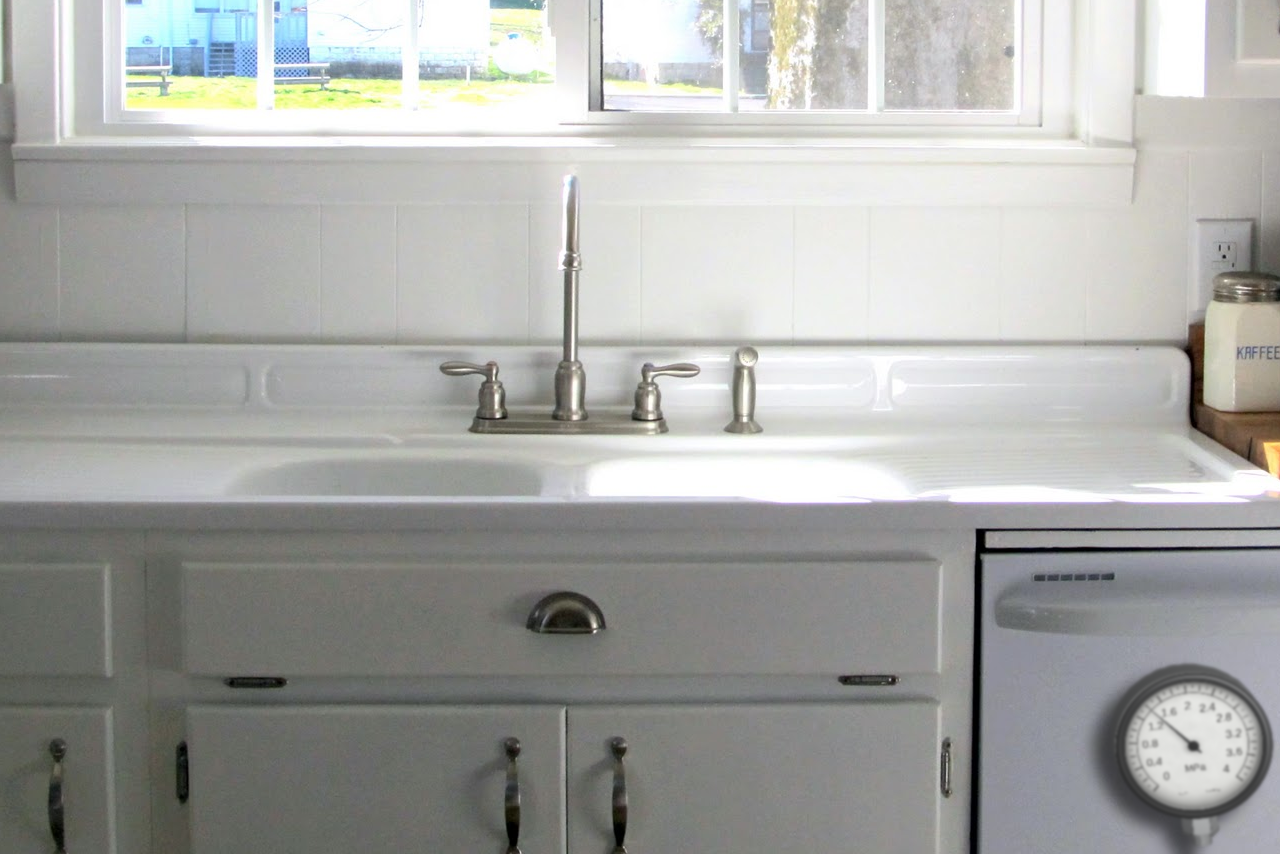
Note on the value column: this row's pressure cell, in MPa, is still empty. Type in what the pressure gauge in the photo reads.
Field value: 1.4 MPa
